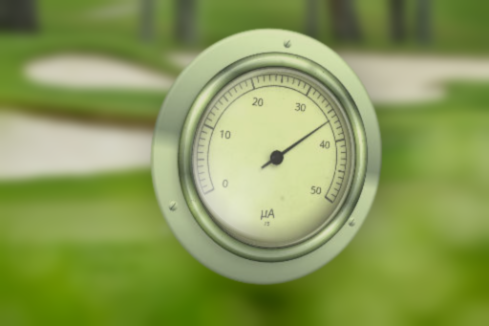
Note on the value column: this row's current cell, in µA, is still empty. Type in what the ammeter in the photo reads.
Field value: 36 µA
